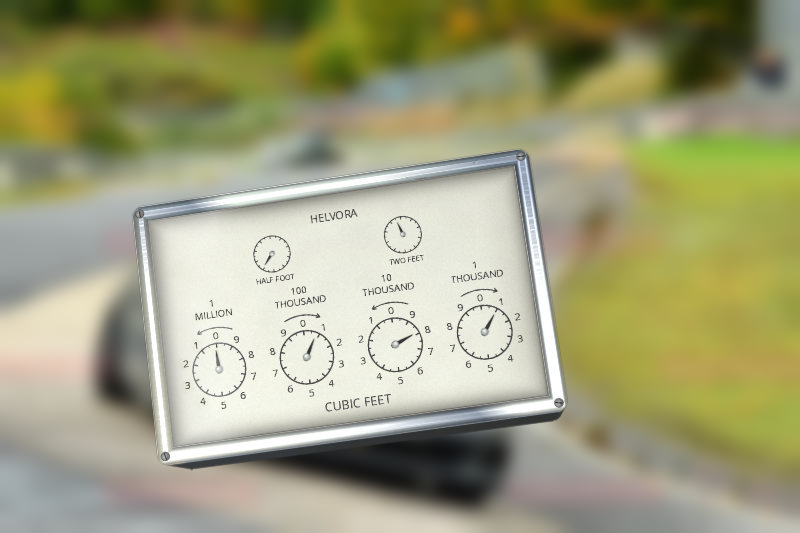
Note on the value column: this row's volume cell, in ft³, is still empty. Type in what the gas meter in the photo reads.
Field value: 8100 ft³
